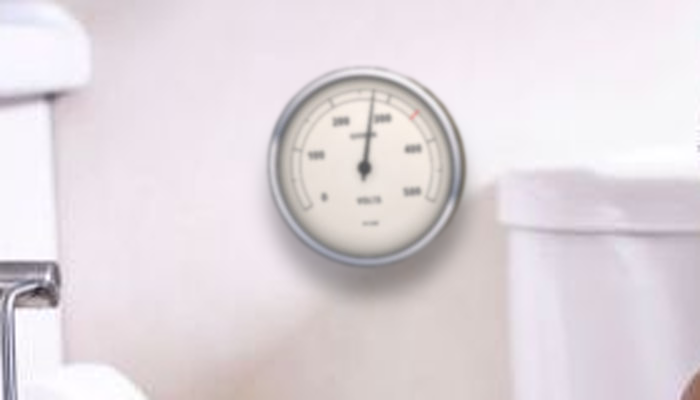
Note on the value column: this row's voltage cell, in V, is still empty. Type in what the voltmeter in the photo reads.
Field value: 275 V
